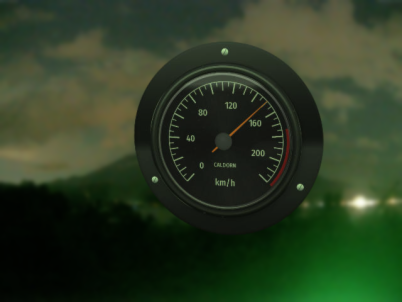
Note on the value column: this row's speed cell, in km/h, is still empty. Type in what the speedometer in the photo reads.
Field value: 150 km/h
